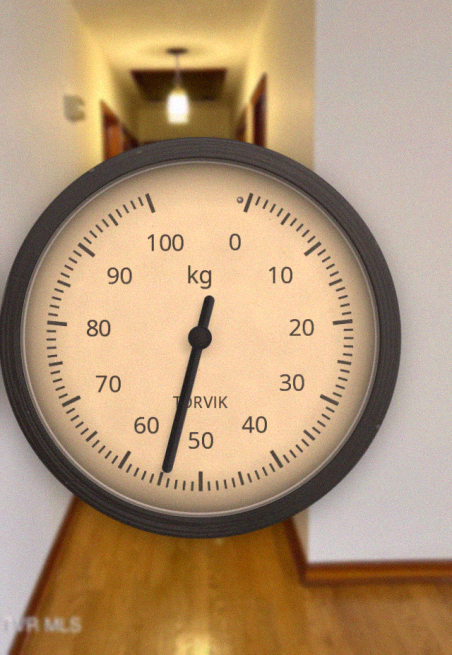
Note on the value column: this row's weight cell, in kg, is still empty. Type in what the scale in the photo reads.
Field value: 54.5 kg
